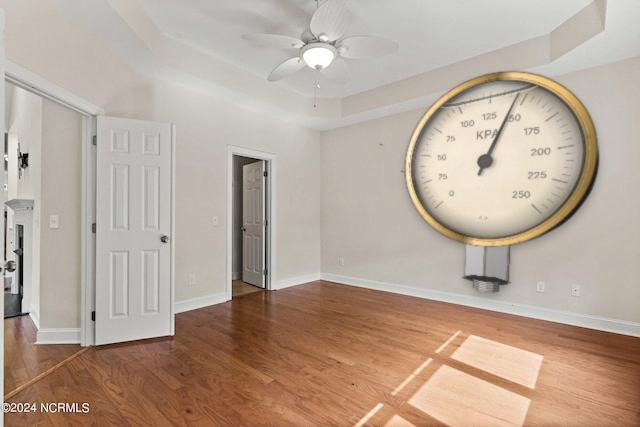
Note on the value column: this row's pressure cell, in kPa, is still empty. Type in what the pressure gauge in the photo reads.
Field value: 145 kPa
